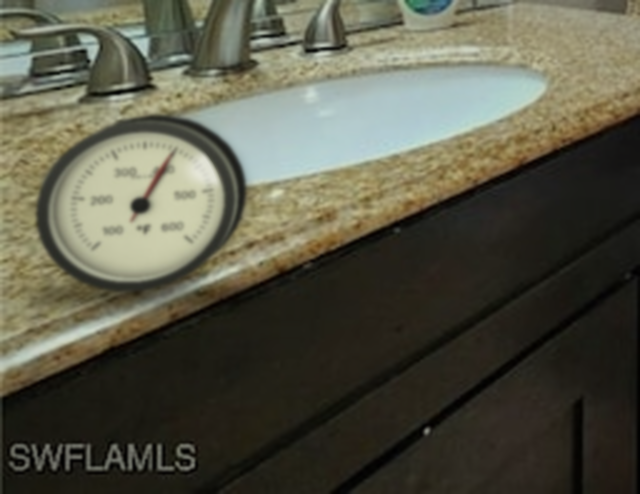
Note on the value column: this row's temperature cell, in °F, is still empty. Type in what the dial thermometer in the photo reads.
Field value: 400 °F
